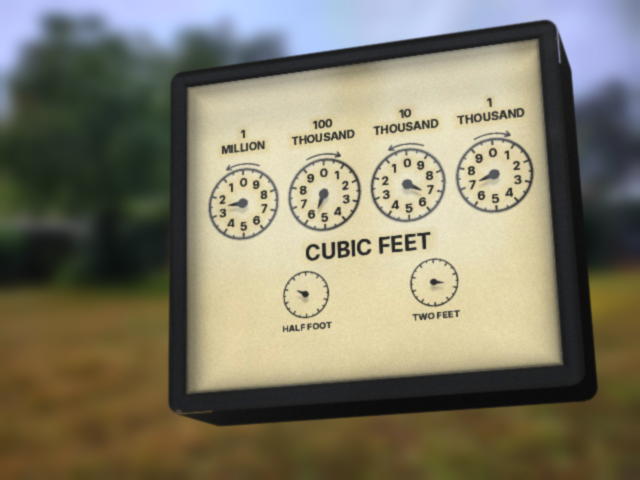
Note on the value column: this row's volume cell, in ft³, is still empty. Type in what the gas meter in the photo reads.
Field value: 256700 ft³
